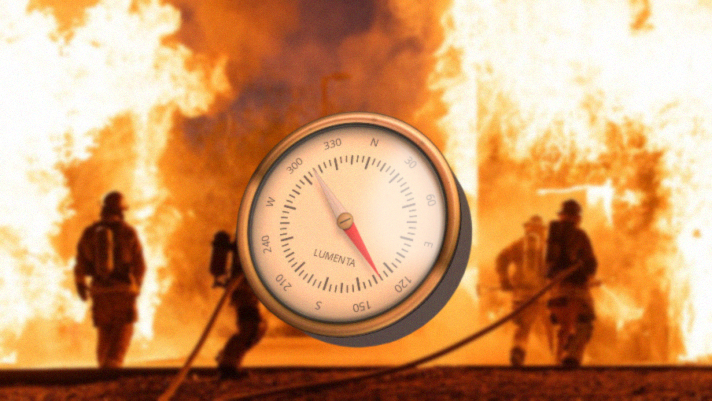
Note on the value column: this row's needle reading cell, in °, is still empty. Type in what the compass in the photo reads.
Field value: 130 °
